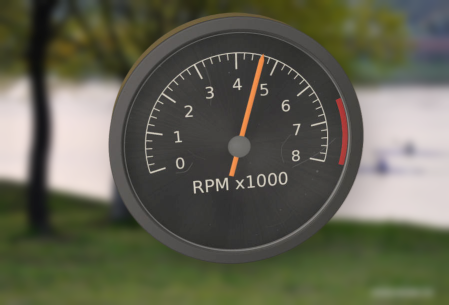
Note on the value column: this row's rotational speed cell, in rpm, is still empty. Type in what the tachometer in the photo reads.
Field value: 4600 rpm
